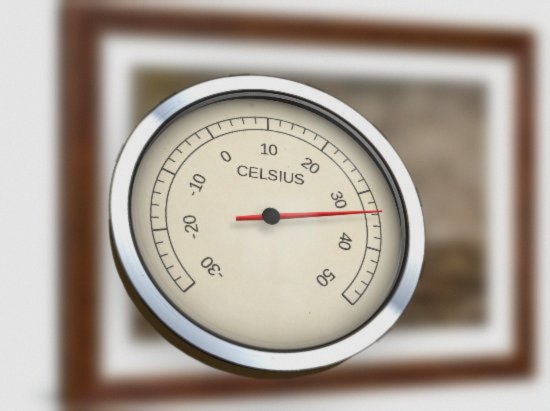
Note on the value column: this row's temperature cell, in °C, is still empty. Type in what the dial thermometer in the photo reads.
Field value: 34 °C
